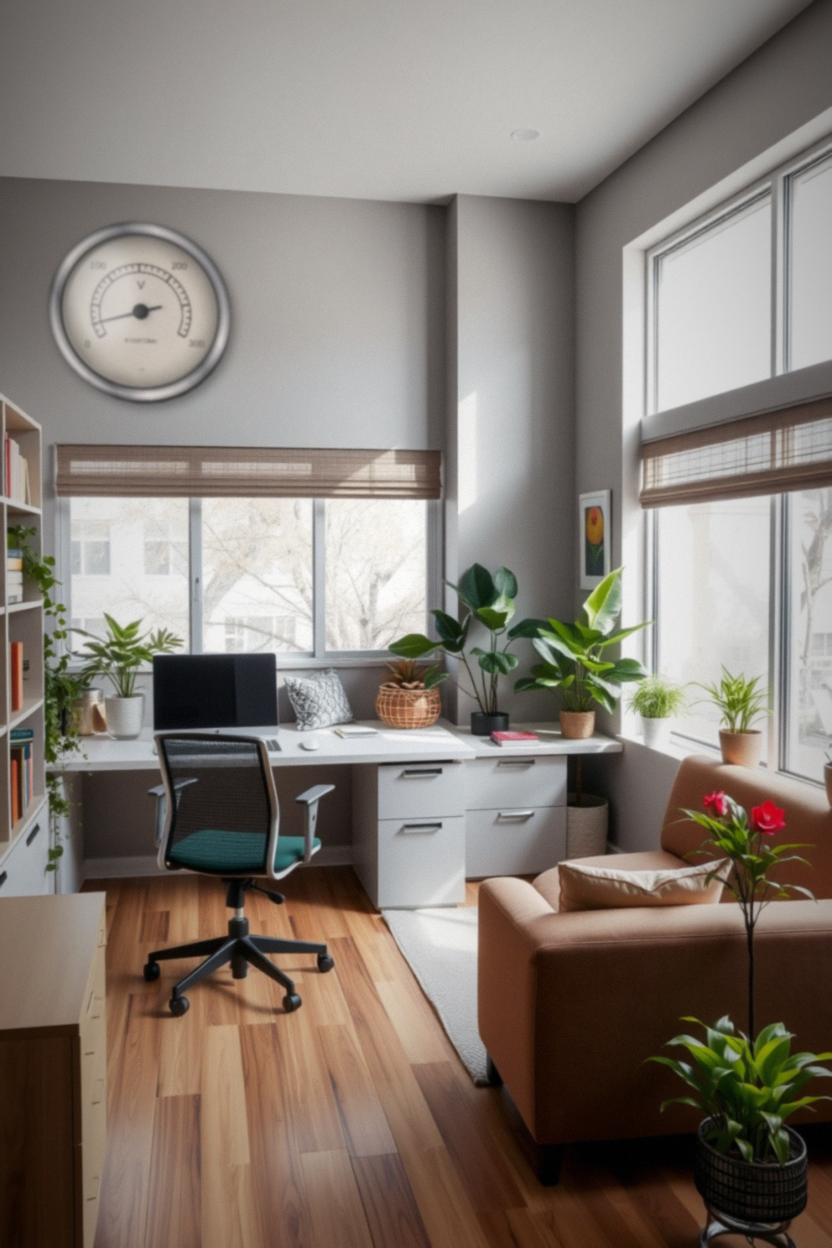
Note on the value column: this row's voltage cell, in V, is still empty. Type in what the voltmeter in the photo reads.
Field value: 20 V
